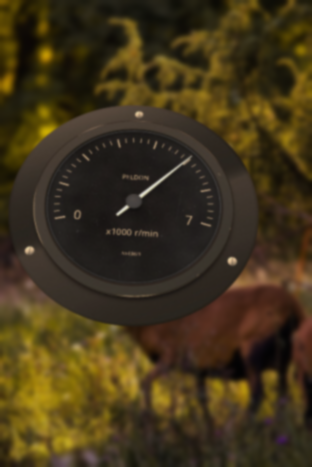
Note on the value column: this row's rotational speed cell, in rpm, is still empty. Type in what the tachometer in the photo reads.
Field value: 5000 rpm
